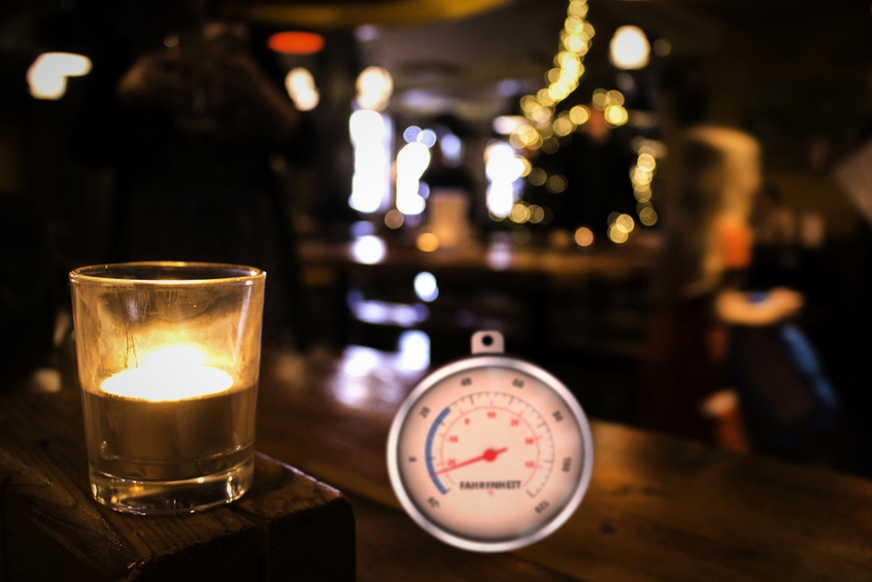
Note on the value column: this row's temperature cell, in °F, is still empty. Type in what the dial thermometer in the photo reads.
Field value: -8 °F
